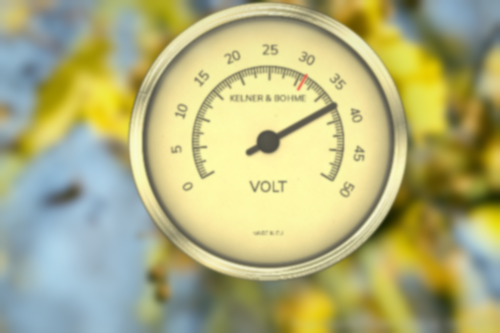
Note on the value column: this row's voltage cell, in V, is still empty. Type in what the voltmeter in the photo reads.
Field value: 37.5 V
